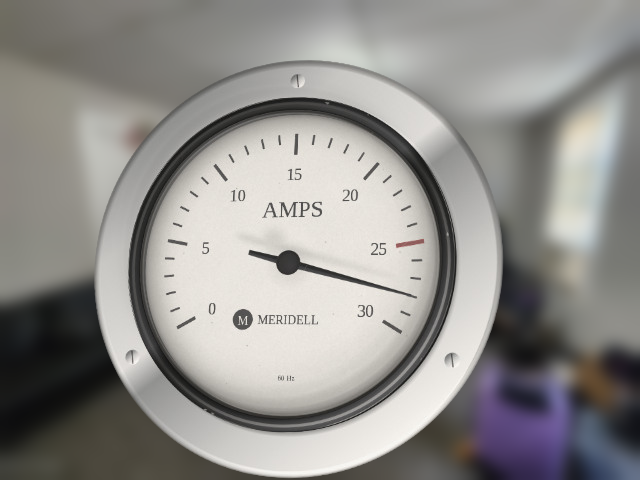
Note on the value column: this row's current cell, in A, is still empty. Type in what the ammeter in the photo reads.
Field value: 28 A
